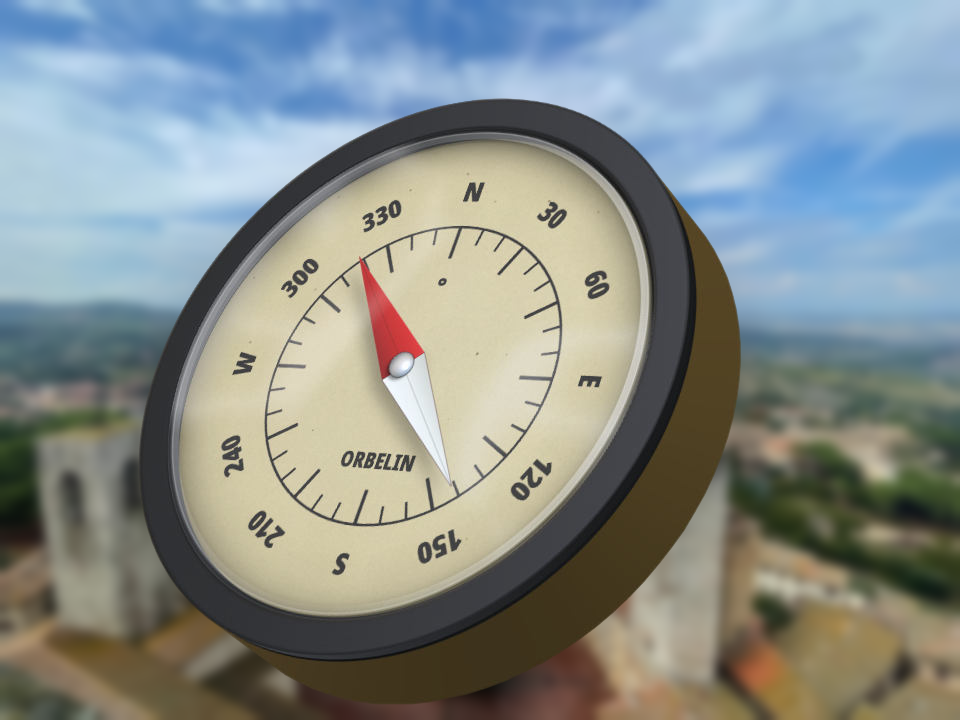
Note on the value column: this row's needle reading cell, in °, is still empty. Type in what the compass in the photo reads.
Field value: 320 °
